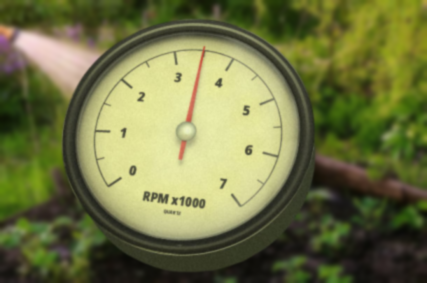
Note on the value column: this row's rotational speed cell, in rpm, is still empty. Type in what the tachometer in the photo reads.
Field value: 3500 rpm
